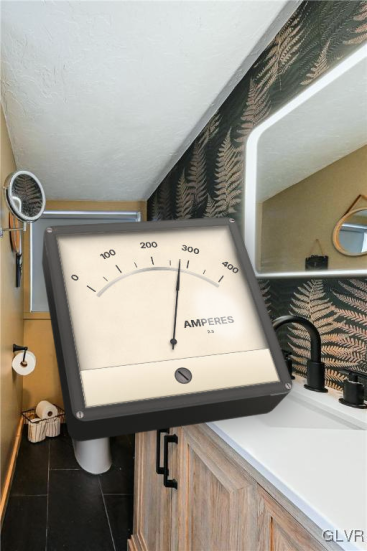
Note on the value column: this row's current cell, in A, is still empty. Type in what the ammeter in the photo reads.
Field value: 275 A
